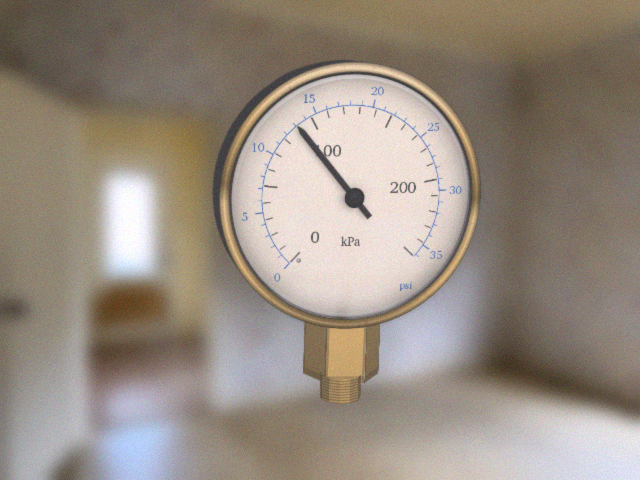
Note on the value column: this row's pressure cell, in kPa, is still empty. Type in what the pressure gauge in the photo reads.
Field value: 90 kPa
